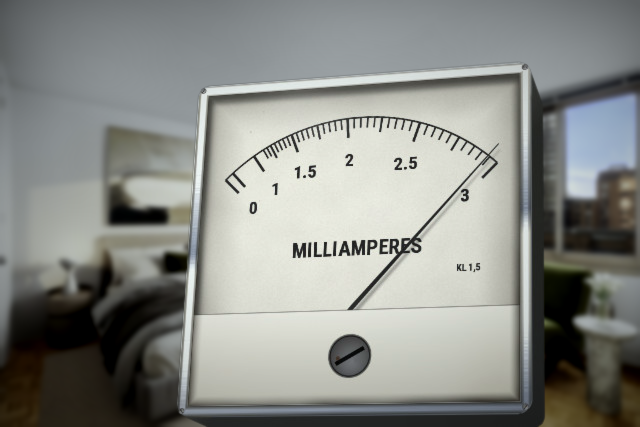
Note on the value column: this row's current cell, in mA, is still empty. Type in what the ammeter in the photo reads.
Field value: 2.95 mA
